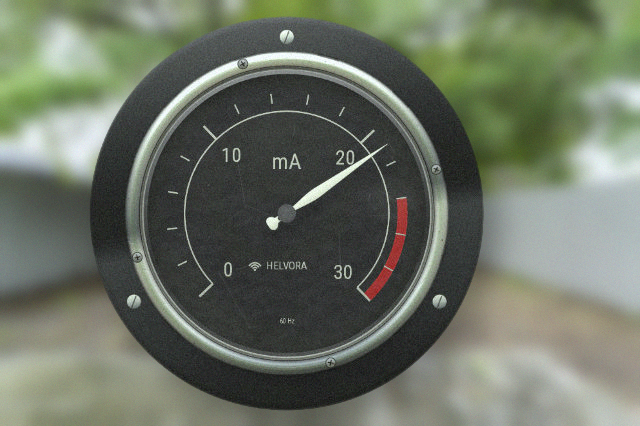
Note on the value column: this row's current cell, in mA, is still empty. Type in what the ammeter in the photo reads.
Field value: 21 mA
